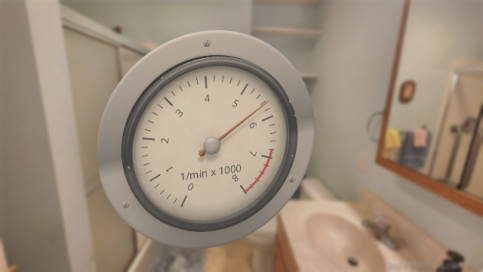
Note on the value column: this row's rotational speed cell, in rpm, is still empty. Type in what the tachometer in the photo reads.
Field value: 5600 rpm
